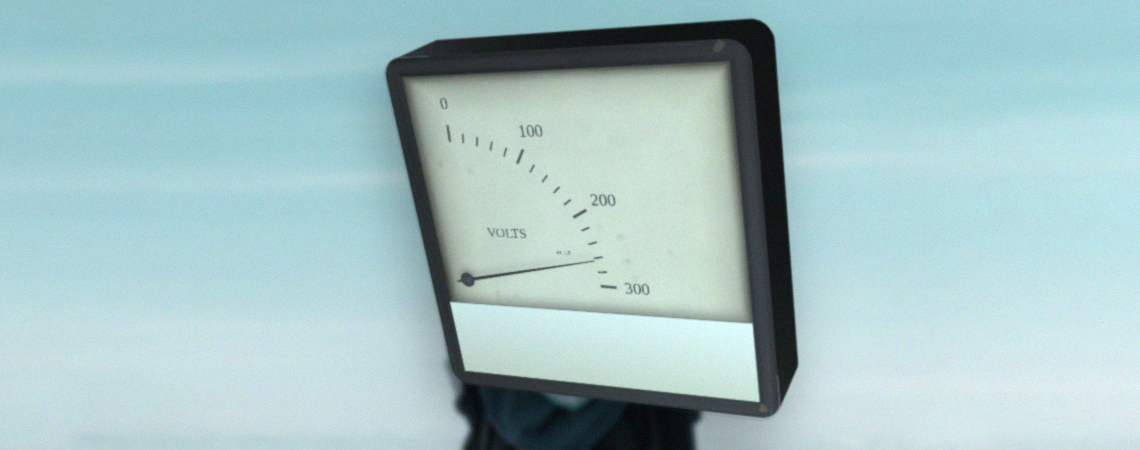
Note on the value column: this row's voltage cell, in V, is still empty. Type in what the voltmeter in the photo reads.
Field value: 260 V
